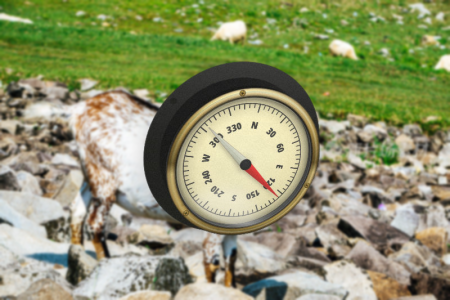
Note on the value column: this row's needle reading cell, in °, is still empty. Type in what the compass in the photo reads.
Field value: 125 °
